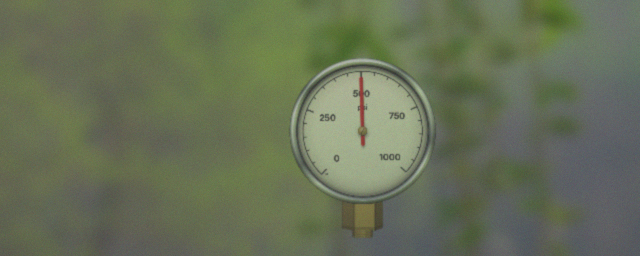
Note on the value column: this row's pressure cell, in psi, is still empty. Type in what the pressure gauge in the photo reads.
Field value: 500 psi
